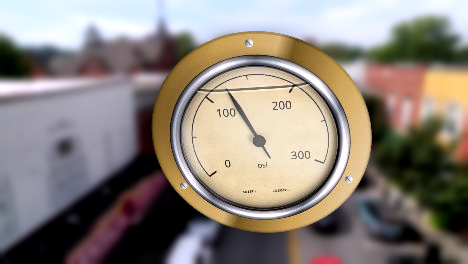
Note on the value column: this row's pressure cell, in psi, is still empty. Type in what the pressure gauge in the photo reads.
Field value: 125 psi
